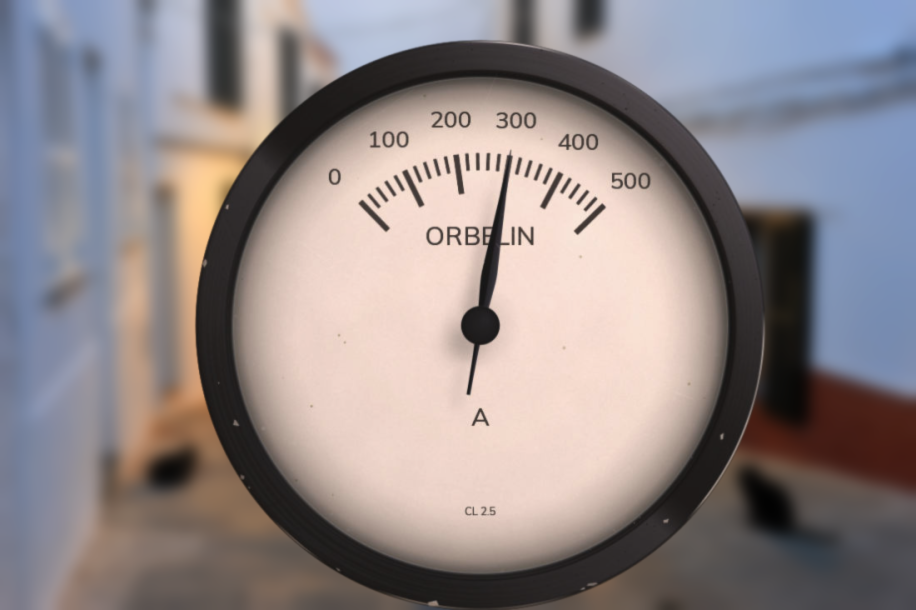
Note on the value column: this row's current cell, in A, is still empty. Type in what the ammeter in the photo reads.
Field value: 300 A
